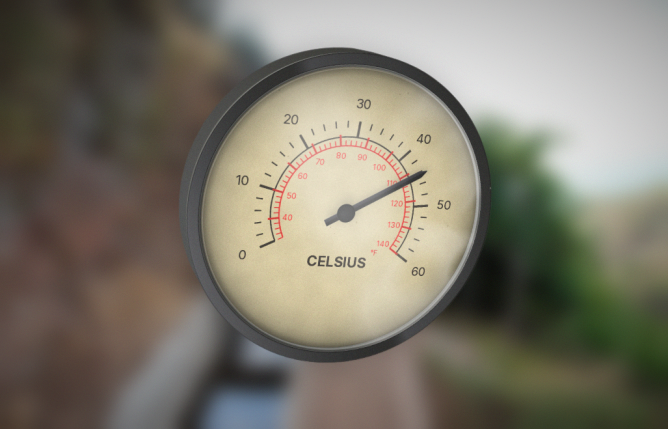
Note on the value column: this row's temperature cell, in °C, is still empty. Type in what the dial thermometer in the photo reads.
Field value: 44 °C
